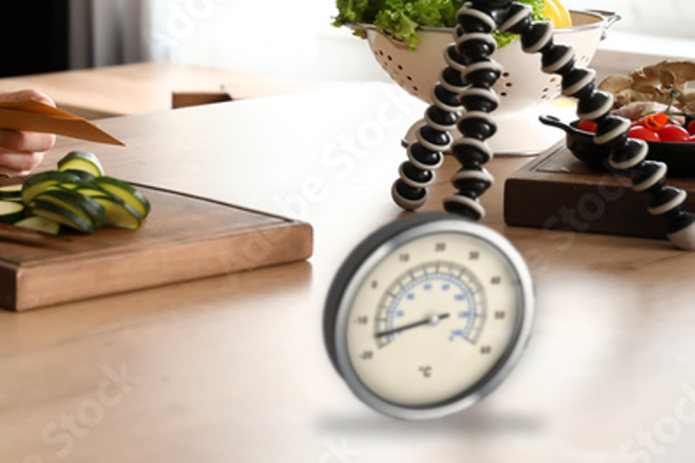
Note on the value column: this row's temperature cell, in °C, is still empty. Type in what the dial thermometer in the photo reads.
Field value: -15 °C
